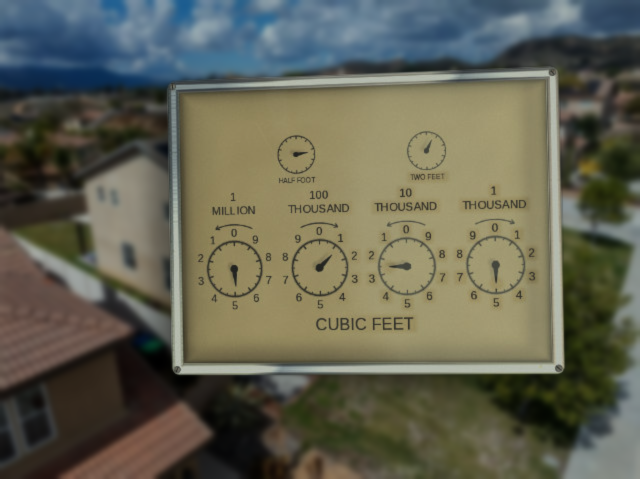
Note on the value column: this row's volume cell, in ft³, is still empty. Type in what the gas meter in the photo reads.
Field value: 512500 ft³
